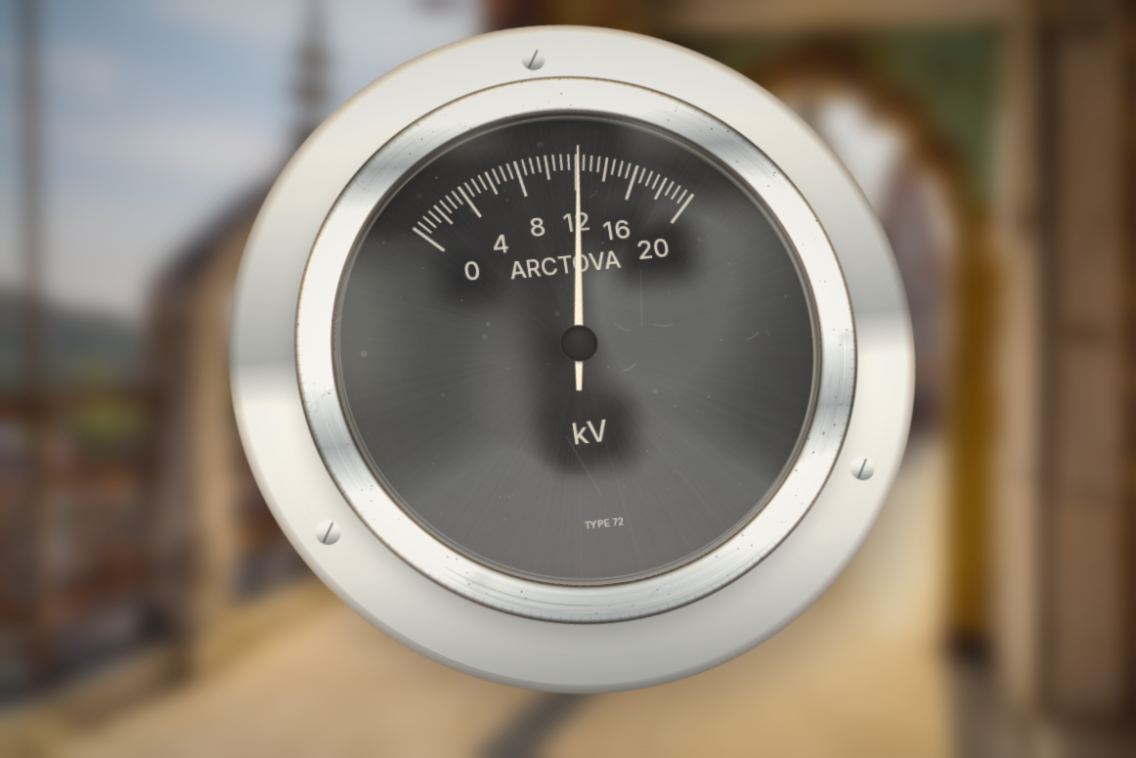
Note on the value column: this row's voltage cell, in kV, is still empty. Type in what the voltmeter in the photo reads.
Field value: 12 kV
